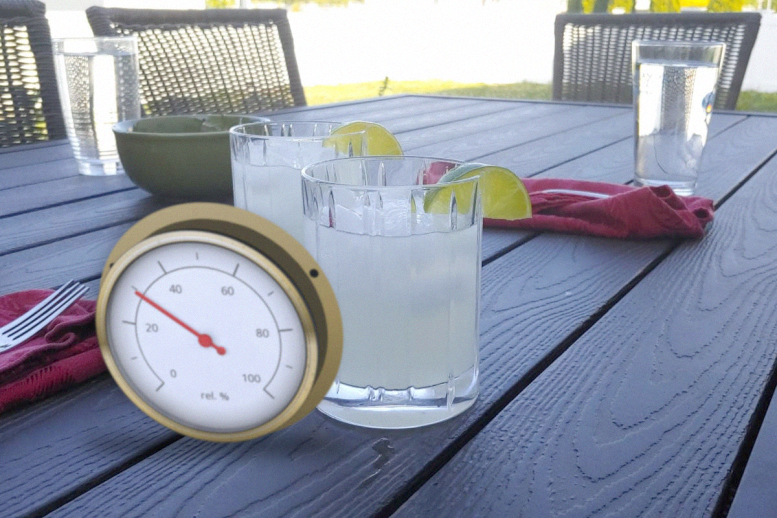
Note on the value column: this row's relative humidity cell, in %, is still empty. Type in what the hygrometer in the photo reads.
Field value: 30 %
